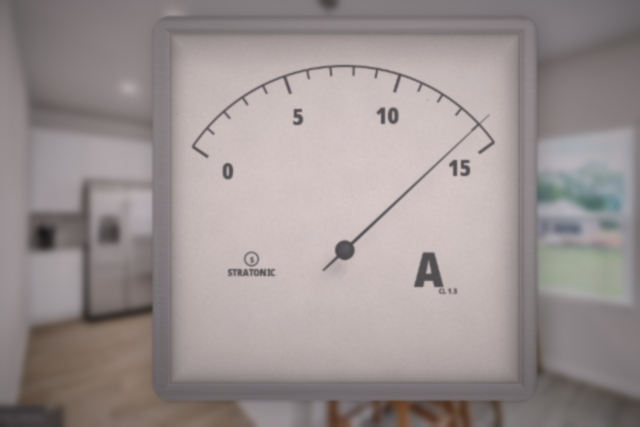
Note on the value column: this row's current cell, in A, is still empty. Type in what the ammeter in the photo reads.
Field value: 14 A
